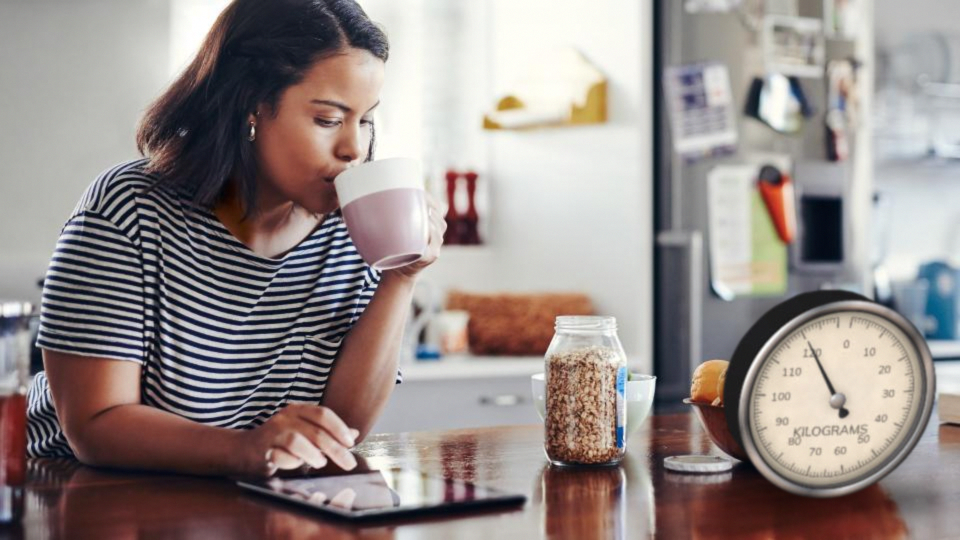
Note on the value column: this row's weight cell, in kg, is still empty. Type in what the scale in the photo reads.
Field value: 120 kg
